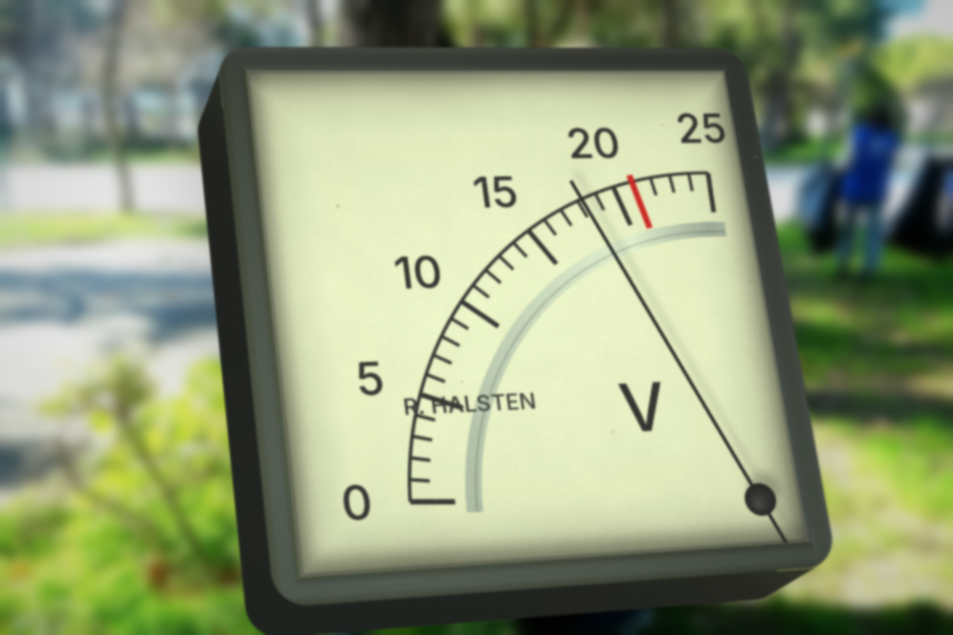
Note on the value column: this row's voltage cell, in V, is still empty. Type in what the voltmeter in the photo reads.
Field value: 18 V
